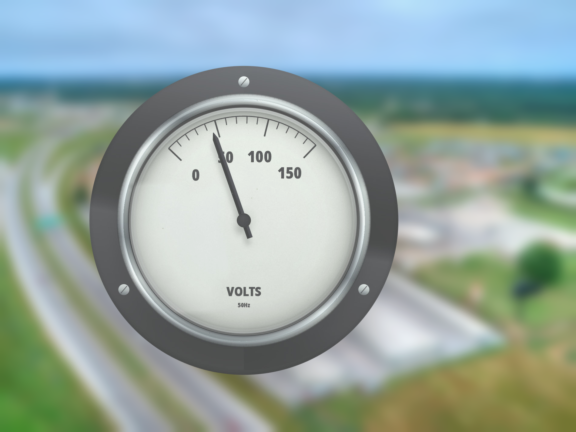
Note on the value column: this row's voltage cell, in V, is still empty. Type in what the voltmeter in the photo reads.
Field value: 45 V
